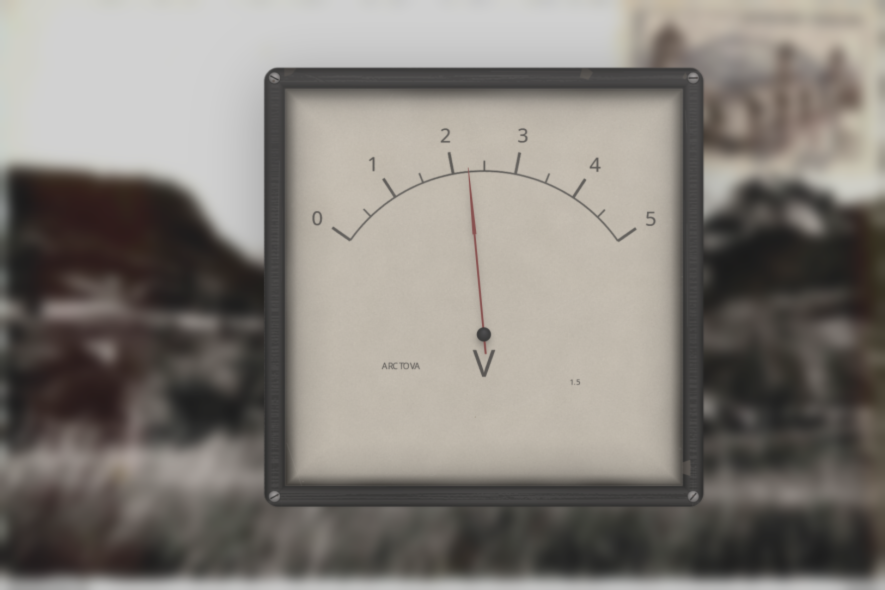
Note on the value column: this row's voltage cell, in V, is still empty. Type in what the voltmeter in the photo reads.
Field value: 2.25 V
